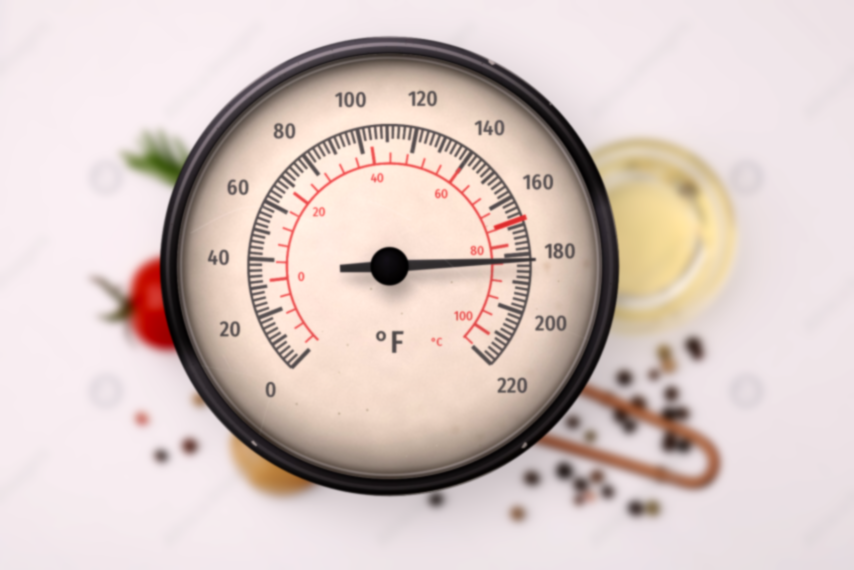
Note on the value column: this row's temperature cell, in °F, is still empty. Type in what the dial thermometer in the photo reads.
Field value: 182 °F
